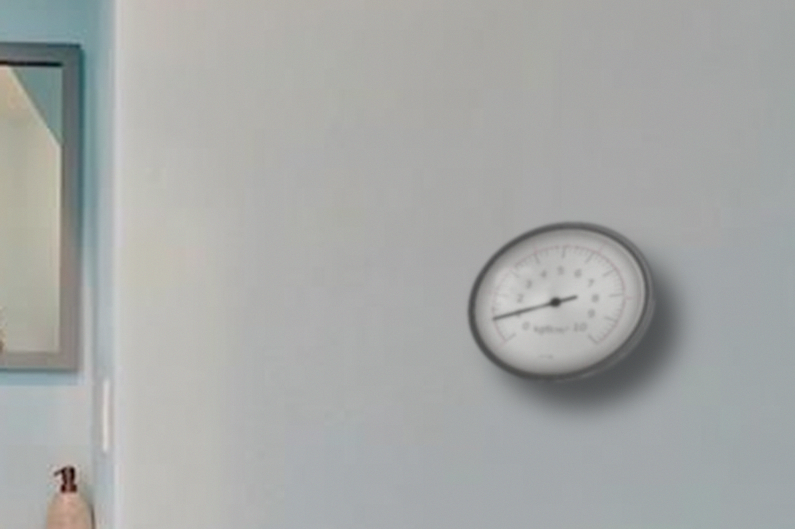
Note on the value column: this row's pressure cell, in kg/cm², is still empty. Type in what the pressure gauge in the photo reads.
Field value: 1 kg/cm²
